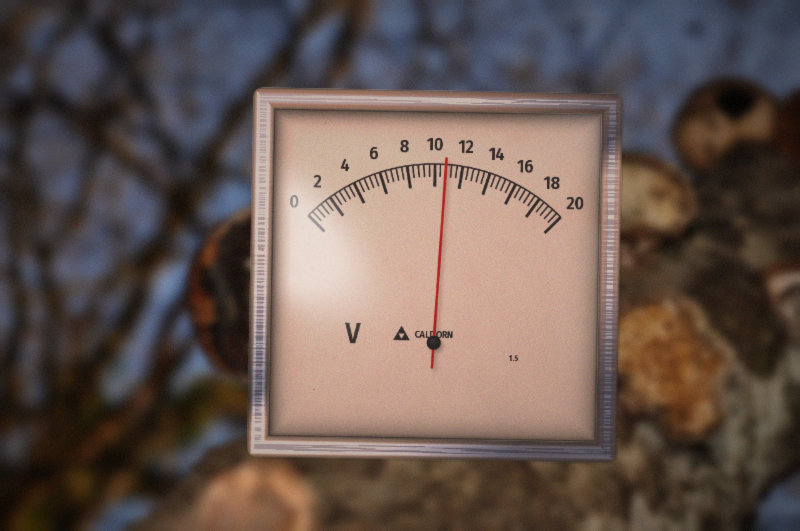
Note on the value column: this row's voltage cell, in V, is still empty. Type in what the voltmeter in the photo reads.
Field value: 10.8 V
